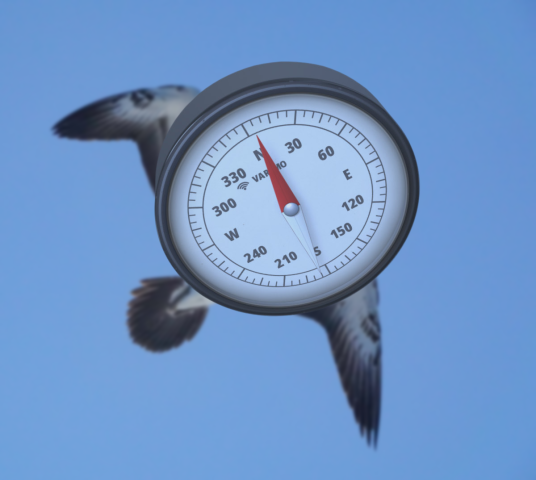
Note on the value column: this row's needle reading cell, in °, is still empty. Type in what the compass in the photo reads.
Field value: 5 °
